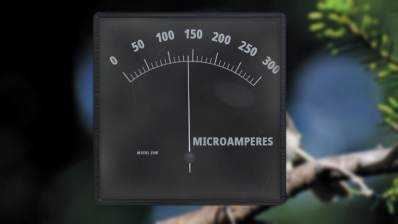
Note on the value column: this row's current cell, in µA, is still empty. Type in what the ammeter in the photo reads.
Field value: 140 µA
